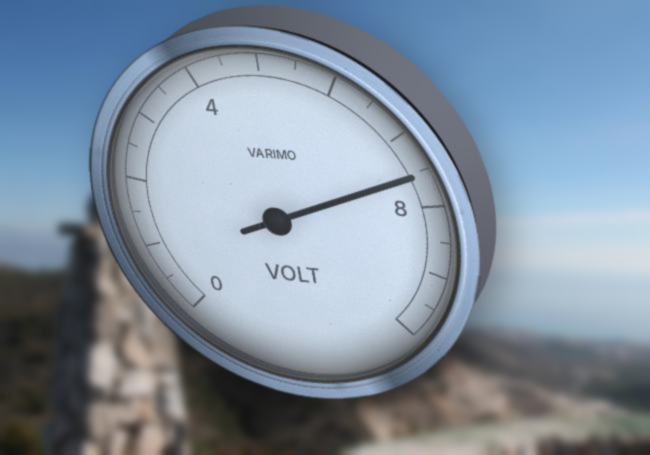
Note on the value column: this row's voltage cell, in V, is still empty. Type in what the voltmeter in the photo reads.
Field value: 7.5 V
